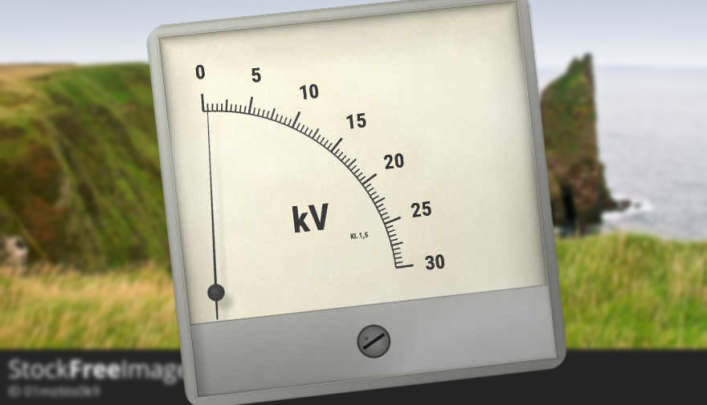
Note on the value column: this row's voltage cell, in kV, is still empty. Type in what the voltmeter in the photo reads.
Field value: 0.5 kV
